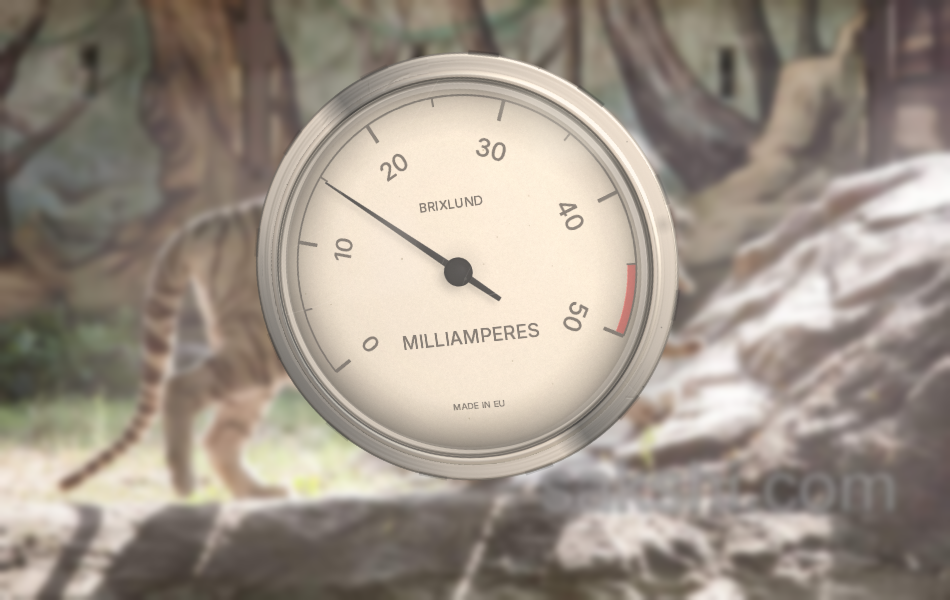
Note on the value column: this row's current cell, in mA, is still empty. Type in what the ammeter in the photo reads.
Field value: 15 mA
